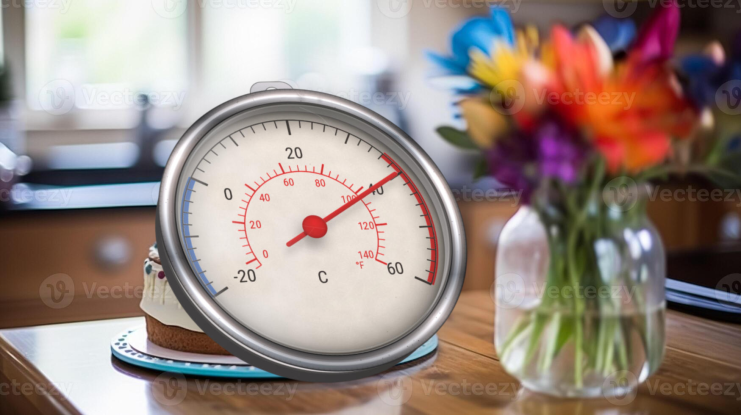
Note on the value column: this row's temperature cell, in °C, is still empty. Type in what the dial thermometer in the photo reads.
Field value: 40 °C
